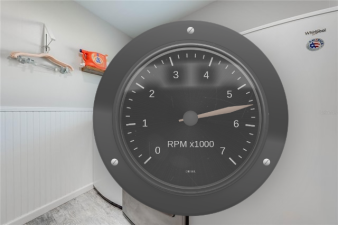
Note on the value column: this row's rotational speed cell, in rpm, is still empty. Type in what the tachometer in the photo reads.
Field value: 5500 rpm
